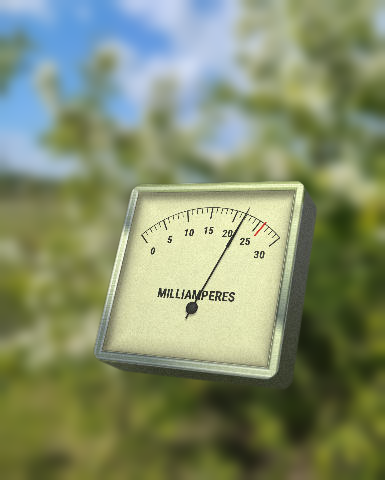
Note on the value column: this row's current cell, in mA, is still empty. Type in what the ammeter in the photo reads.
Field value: 22 mA
